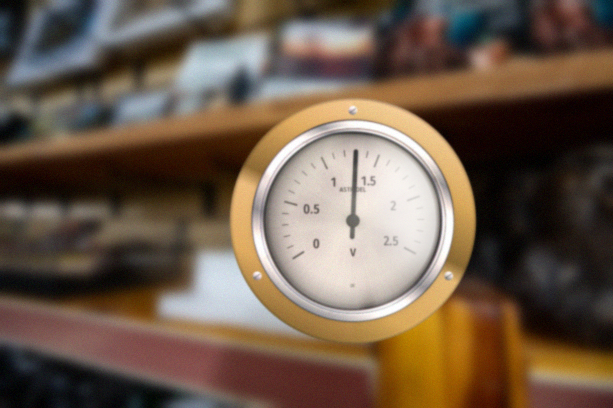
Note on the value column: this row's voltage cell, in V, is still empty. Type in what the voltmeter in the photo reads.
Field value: 1.3 V
